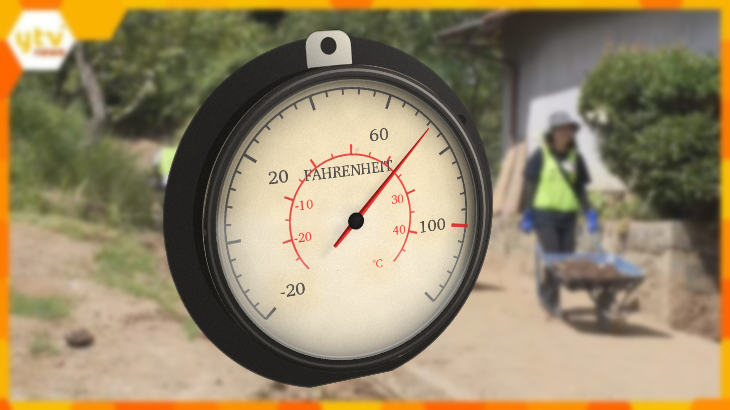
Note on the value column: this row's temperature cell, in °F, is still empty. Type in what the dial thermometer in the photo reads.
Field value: 72 °F
